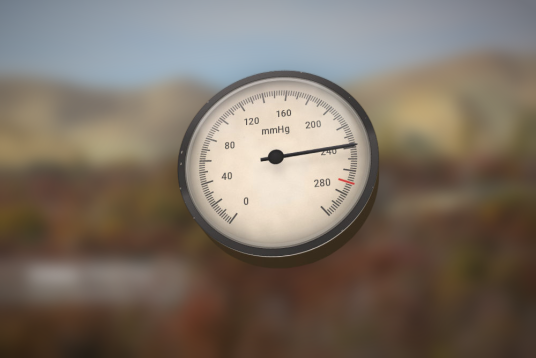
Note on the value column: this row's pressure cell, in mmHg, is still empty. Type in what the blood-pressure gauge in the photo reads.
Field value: 240 mmHg
